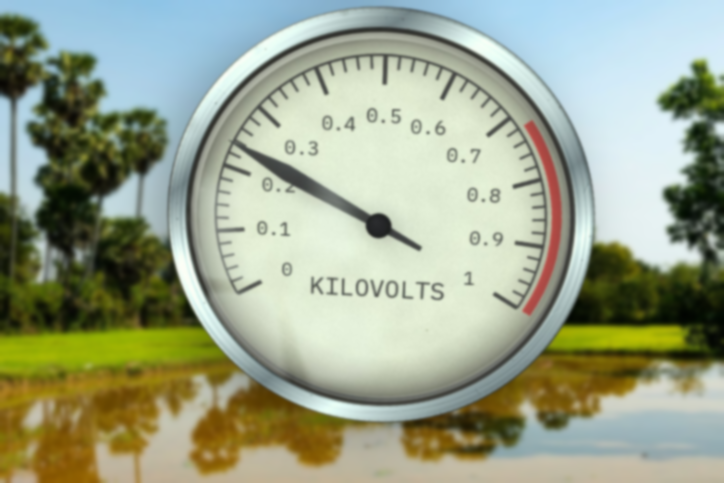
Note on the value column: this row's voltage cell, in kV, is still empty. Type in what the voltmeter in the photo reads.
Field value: 0.24 kV
